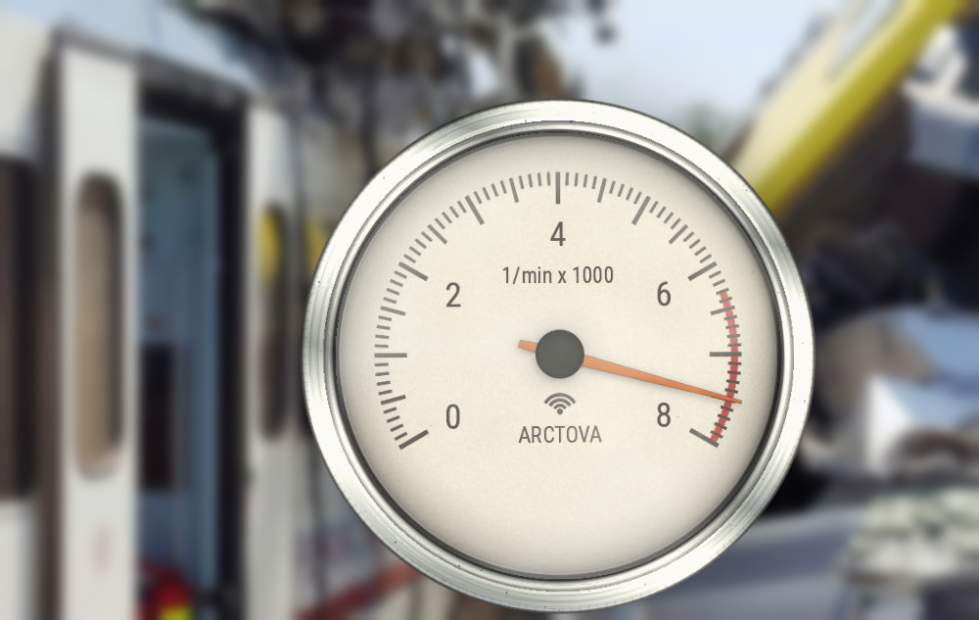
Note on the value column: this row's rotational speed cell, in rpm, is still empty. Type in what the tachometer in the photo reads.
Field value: 7500 rpm
